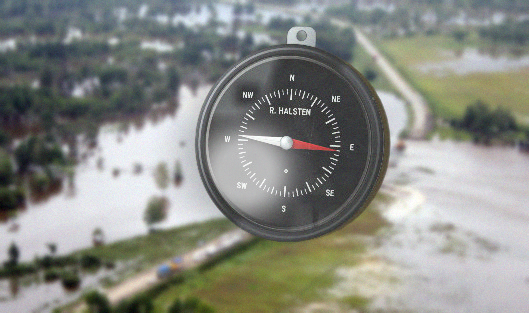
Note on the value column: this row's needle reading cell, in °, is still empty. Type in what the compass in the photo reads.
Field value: 95 °
